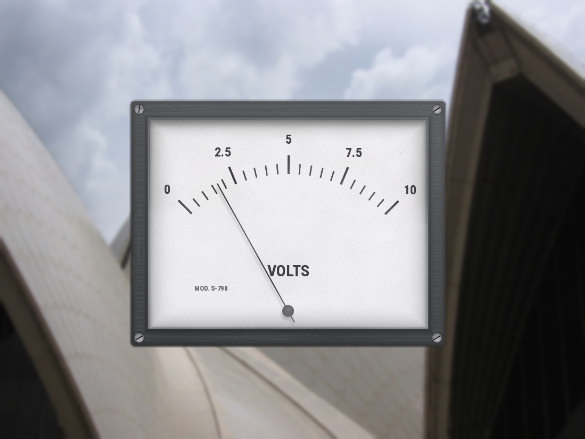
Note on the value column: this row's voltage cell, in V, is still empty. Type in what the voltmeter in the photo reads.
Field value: 1.75 V
